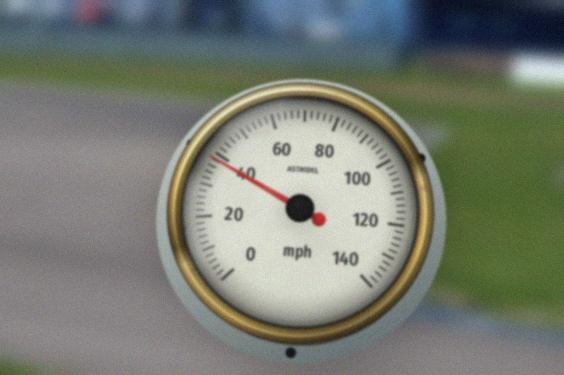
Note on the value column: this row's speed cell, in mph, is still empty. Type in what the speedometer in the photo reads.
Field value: 38 mph
